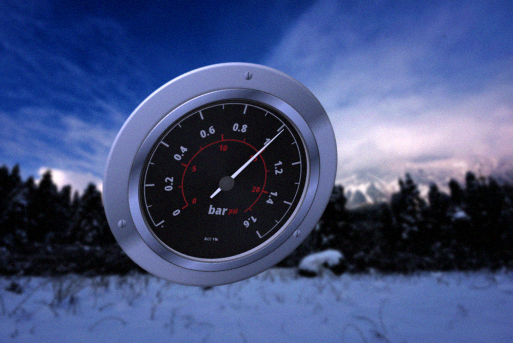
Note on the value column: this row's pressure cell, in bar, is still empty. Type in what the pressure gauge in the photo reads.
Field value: 1 bar
